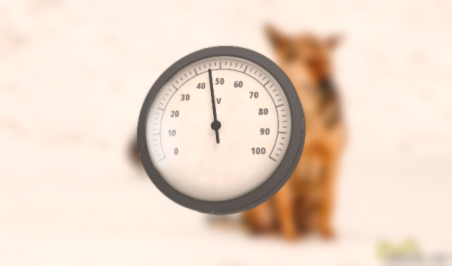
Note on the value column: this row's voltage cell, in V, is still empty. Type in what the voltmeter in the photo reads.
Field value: 46 V
